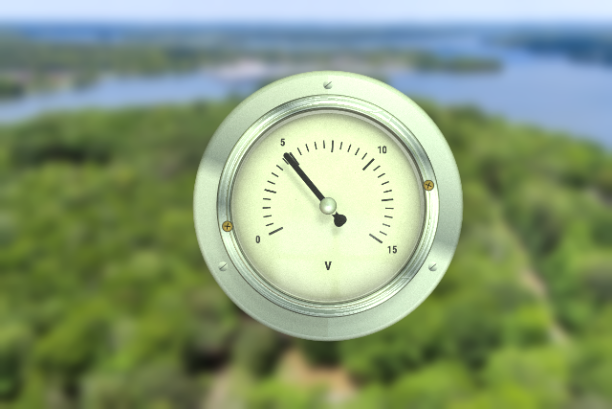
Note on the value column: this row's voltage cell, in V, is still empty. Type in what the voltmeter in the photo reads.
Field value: 4.75 V
